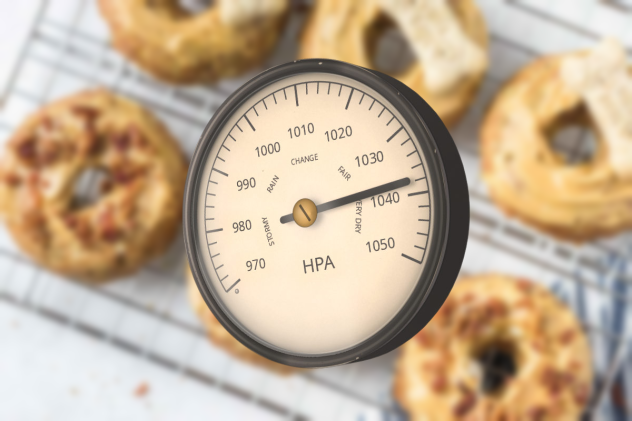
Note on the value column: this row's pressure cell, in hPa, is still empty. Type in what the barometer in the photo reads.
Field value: 1038 hPa
